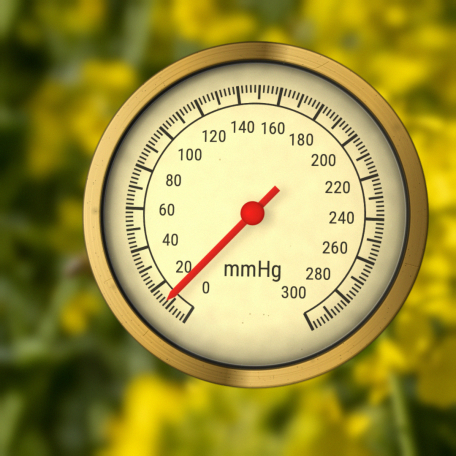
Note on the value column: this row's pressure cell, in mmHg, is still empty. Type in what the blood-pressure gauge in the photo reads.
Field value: 12 mmHg
